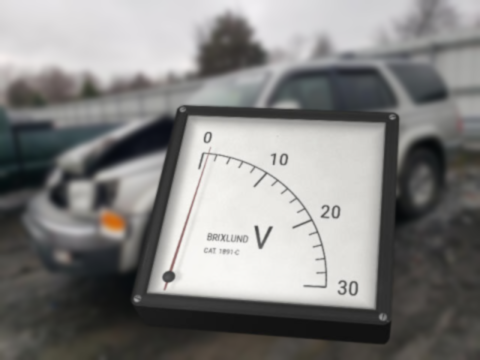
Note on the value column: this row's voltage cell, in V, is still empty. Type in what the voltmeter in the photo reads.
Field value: 1 V
